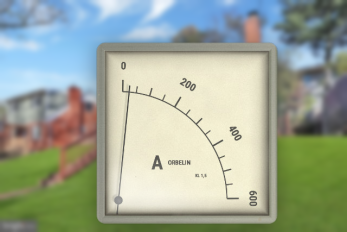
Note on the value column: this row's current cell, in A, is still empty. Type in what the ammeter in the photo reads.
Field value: 25 A
